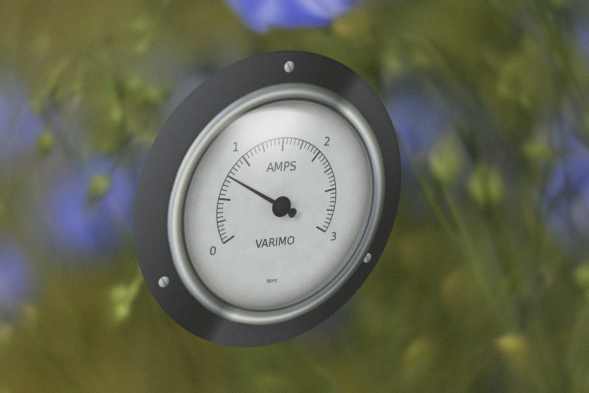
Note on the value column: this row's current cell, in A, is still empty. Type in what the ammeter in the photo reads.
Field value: 0.75 A
